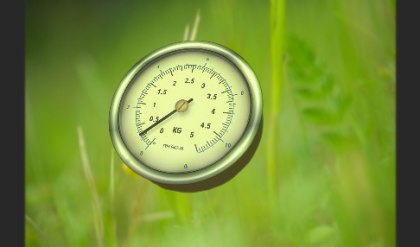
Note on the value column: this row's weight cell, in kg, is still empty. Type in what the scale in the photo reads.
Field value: 0.25 kg
